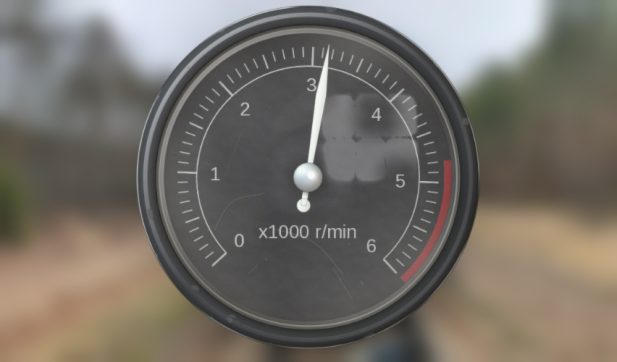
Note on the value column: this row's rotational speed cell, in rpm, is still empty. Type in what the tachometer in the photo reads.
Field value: 3150 rpm
